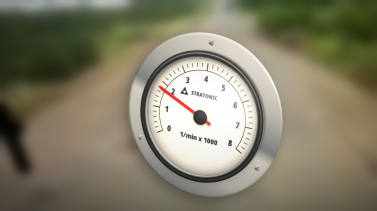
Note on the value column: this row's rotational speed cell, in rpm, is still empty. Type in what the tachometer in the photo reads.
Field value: 1800 rpm
